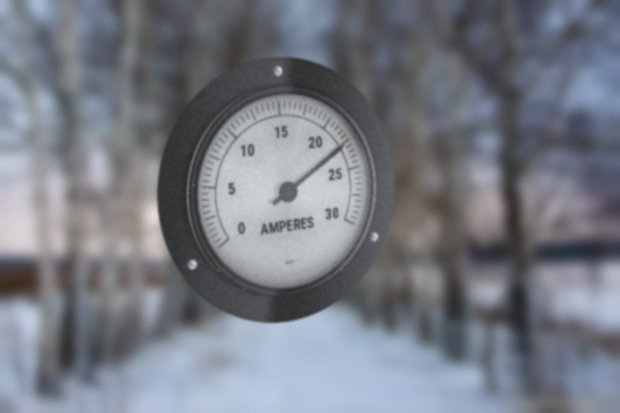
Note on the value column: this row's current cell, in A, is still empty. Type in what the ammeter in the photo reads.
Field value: 22.5 A
